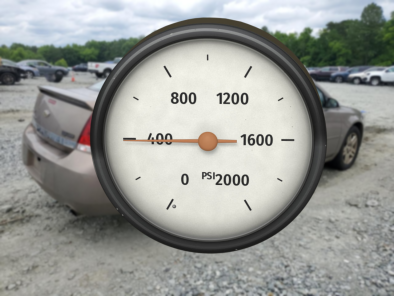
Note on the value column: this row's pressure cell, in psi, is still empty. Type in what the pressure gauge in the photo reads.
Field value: 400 psi
